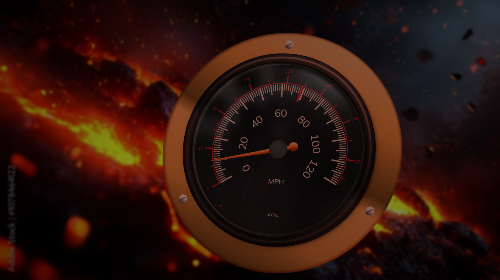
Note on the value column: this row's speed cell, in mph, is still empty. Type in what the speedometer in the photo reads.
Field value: 10 mph
